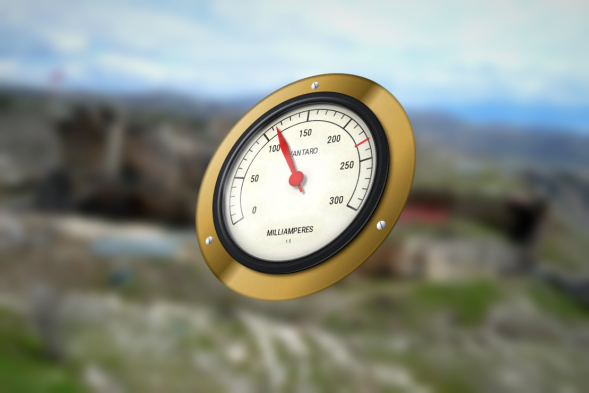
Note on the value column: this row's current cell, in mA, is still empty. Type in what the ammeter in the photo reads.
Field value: 115 mA
